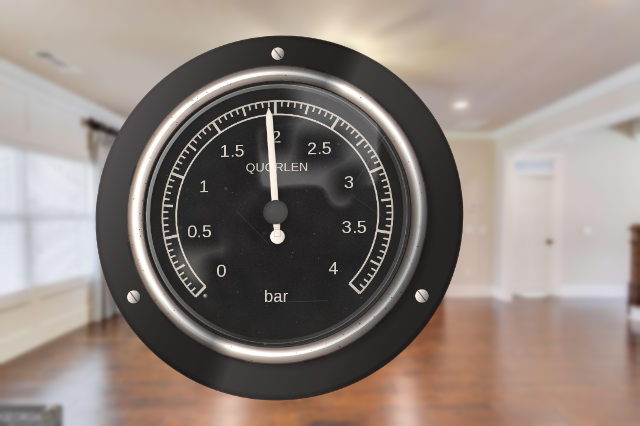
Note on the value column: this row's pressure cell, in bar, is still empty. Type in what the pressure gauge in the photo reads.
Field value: 1.95 bar
